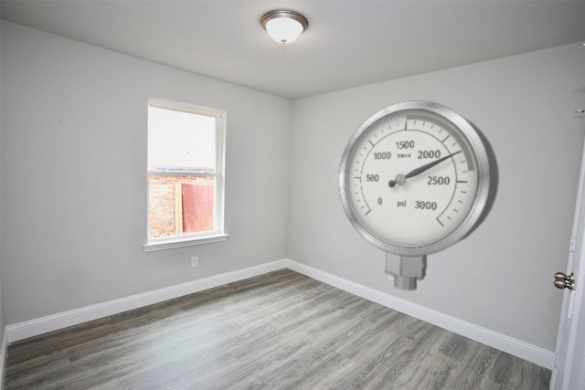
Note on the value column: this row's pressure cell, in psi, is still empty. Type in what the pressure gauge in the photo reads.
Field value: 2200 psi
